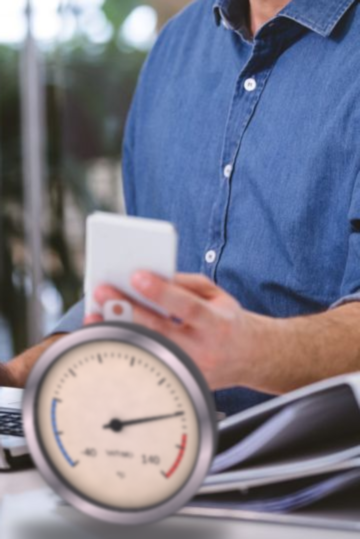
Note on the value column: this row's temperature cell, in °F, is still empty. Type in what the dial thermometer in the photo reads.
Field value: 100 °F
